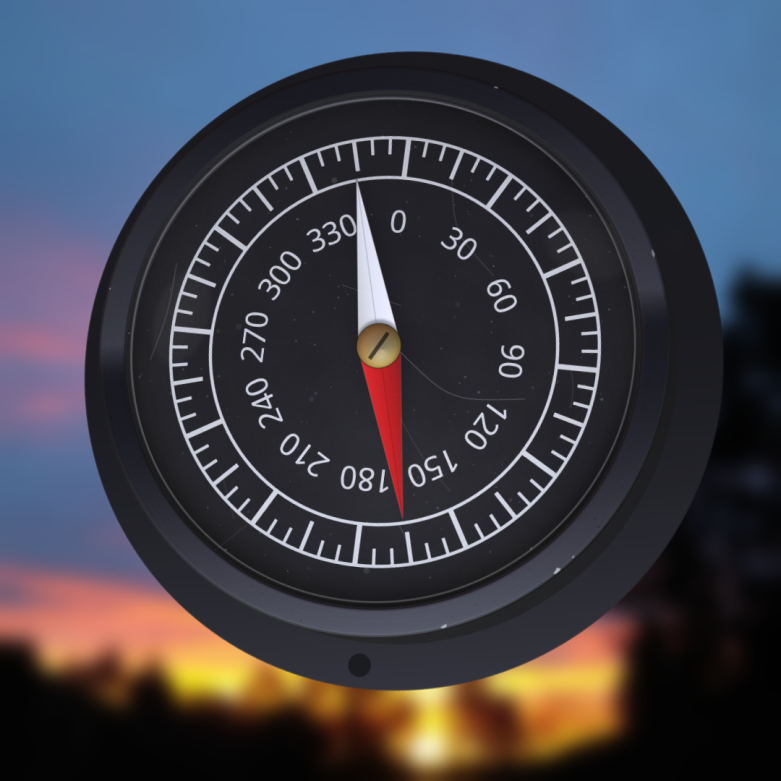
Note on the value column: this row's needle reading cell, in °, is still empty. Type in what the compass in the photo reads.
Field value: 165 °
